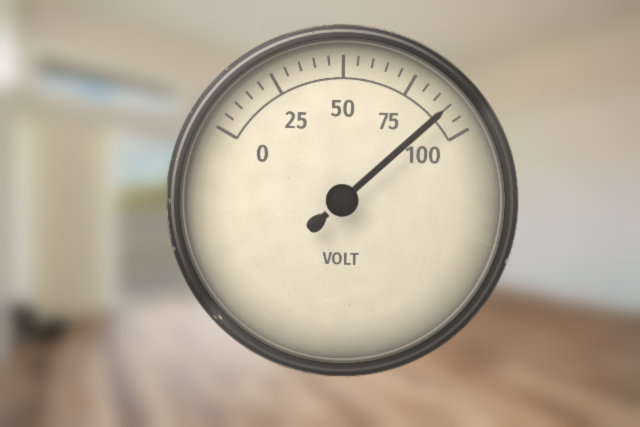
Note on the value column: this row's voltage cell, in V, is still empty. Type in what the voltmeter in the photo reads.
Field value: 90 V
